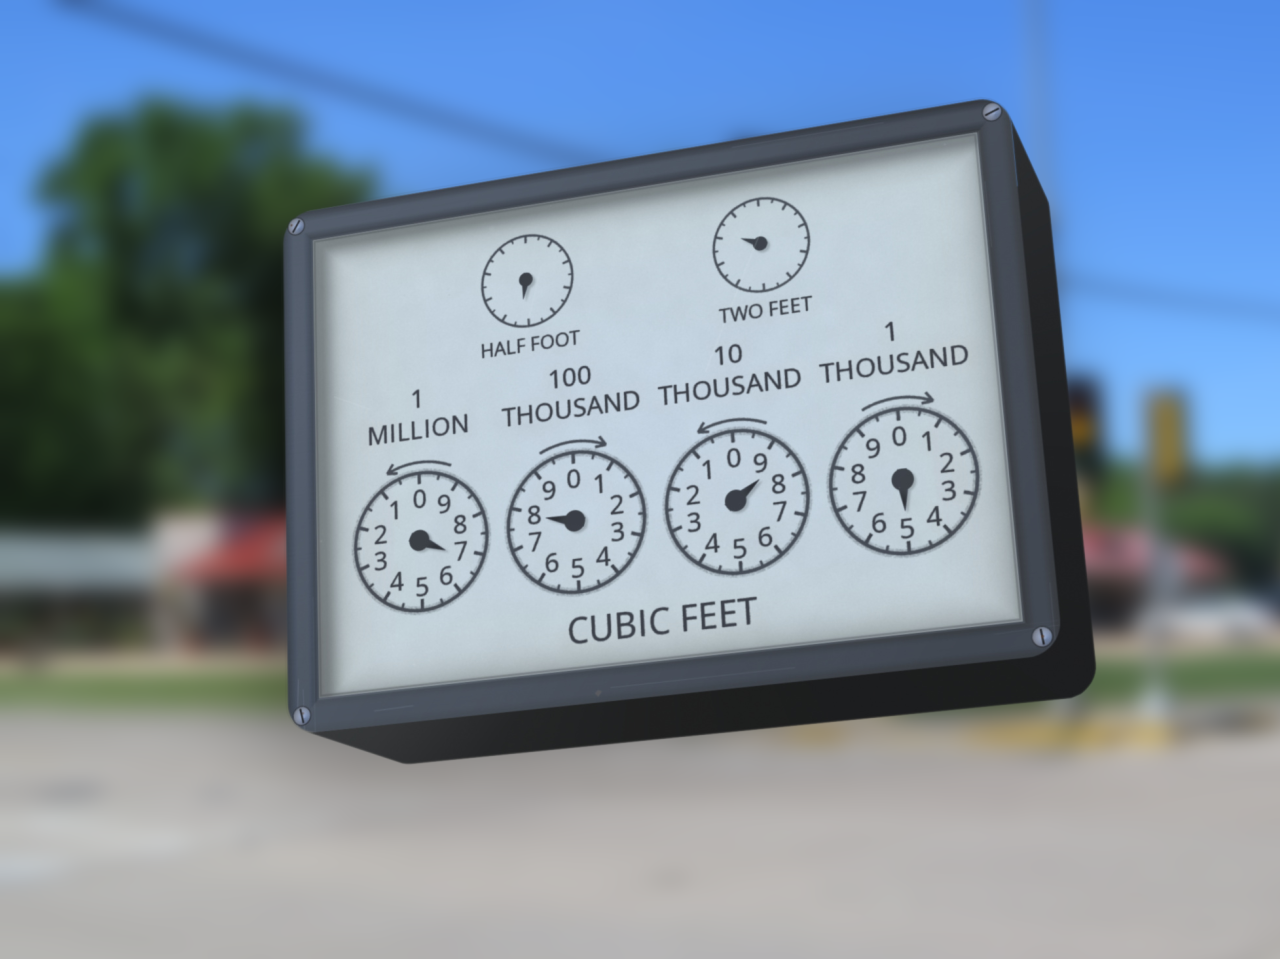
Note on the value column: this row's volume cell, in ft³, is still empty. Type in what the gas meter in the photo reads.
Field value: 678500 ft³
